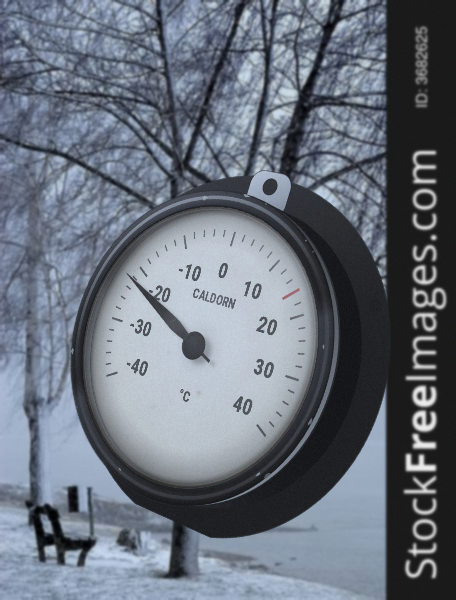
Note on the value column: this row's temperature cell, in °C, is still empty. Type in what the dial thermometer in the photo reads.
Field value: -22 °C
